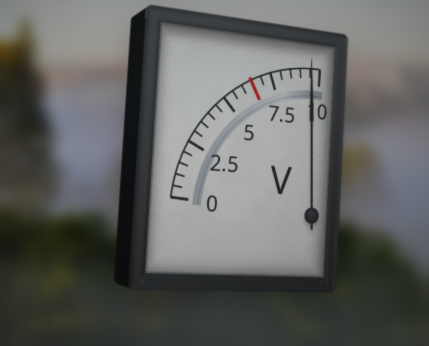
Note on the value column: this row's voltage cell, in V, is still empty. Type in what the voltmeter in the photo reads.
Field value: 9.5 V
